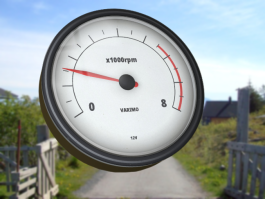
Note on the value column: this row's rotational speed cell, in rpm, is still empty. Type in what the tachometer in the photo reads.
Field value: 1500 rpm
